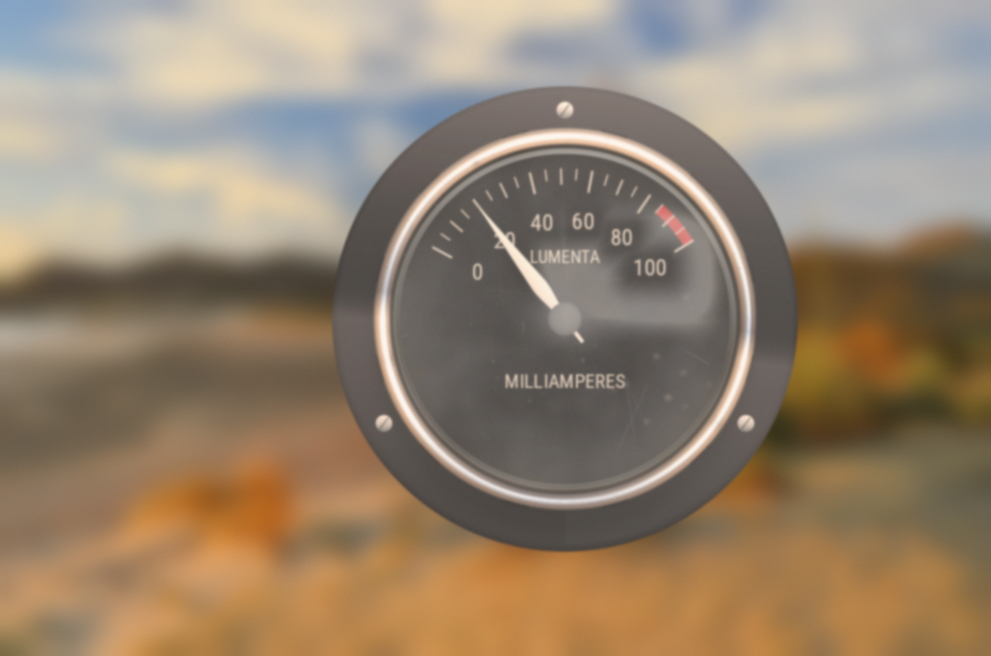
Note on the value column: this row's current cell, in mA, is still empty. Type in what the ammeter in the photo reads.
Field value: 20 mA
